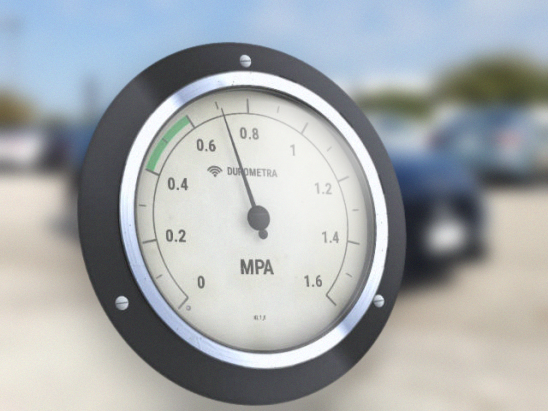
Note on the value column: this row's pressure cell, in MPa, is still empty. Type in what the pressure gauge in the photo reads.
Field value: 0.7 MPa
